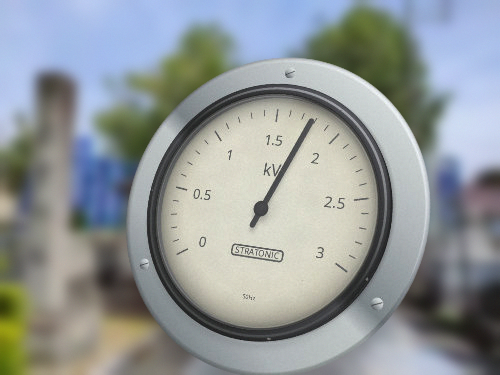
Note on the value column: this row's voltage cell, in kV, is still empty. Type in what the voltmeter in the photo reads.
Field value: 1.8 kV
